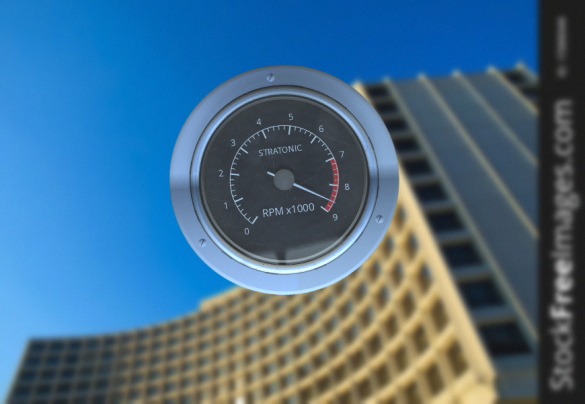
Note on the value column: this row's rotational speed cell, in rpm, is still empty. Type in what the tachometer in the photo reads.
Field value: 8600 rpm
